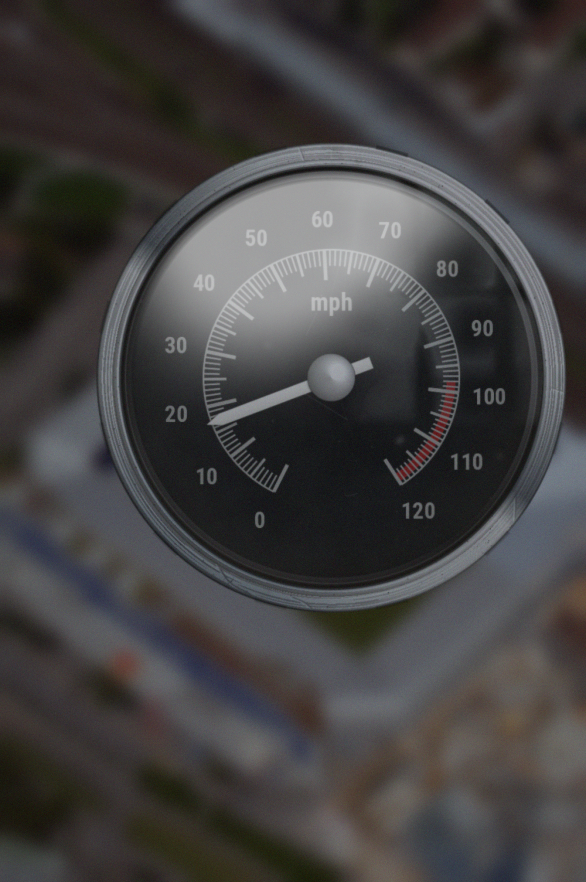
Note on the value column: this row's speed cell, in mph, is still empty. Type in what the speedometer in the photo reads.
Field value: 17 mph
